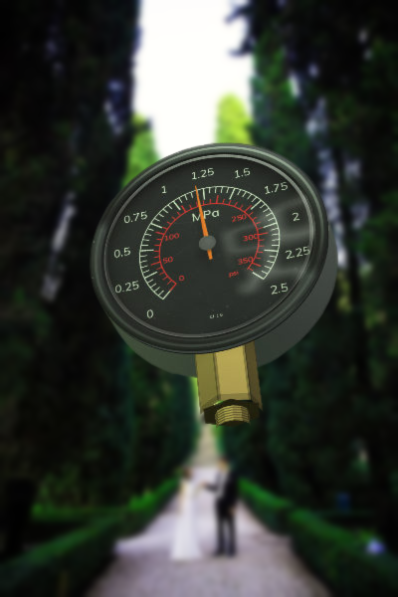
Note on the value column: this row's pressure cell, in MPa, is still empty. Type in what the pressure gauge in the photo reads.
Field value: 1.2 MPa
